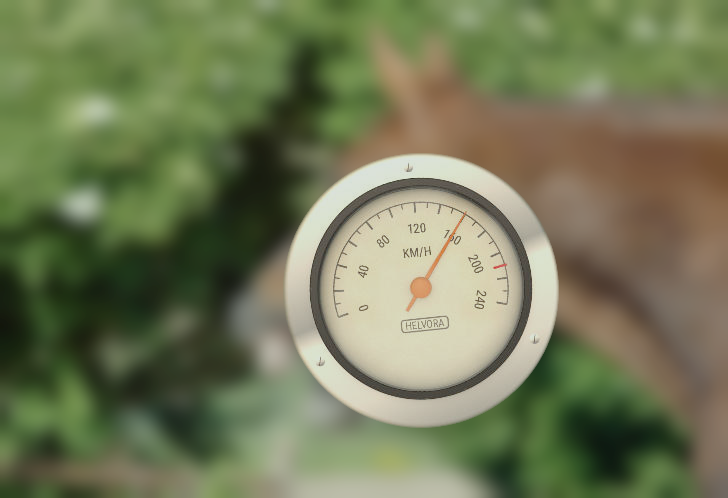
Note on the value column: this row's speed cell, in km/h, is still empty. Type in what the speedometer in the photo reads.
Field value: 160 km/h
